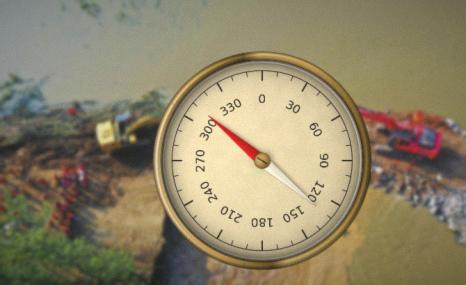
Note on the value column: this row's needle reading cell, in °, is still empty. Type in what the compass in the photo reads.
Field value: 310 °
